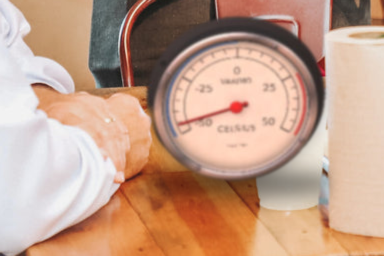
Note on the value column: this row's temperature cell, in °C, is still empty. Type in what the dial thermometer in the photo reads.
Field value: -45 °C
